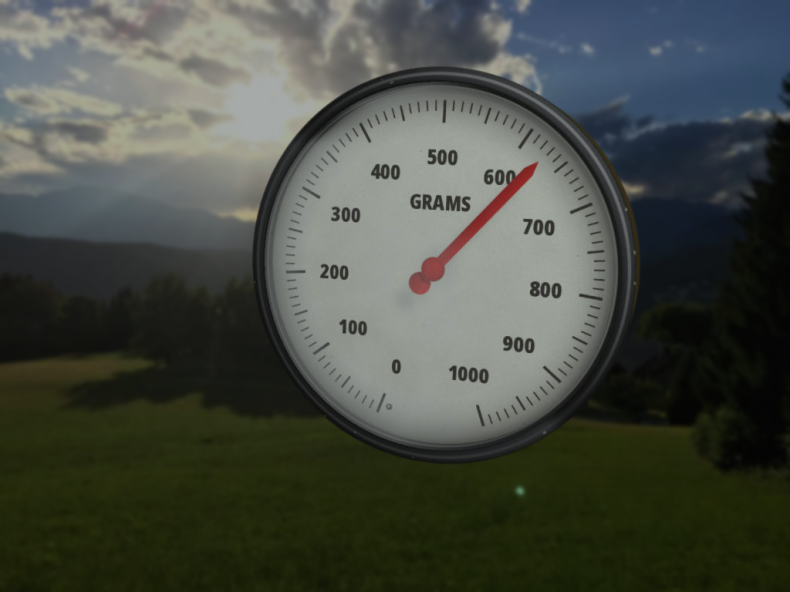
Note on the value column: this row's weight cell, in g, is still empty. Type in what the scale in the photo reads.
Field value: 630 g
